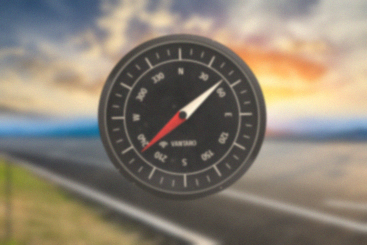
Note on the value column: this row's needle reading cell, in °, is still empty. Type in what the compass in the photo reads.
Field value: 230 °
